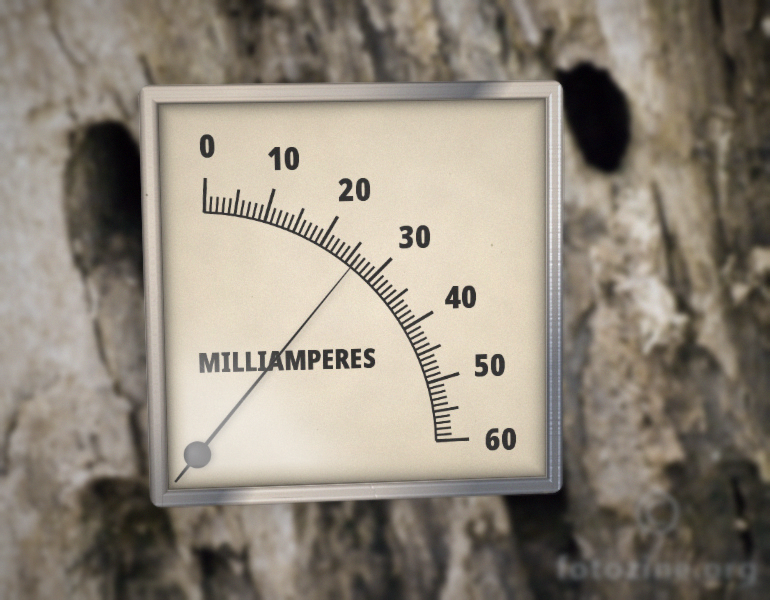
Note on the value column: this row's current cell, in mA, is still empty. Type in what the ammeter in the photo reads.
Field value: 26 mA
